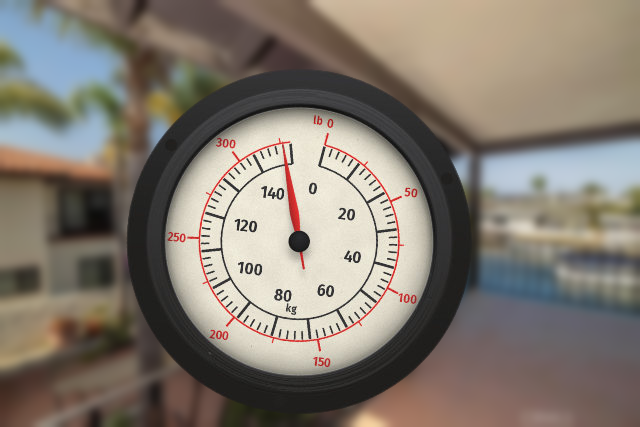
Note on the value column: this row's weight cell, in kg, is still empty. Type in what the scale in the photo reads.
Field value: 148 kg
